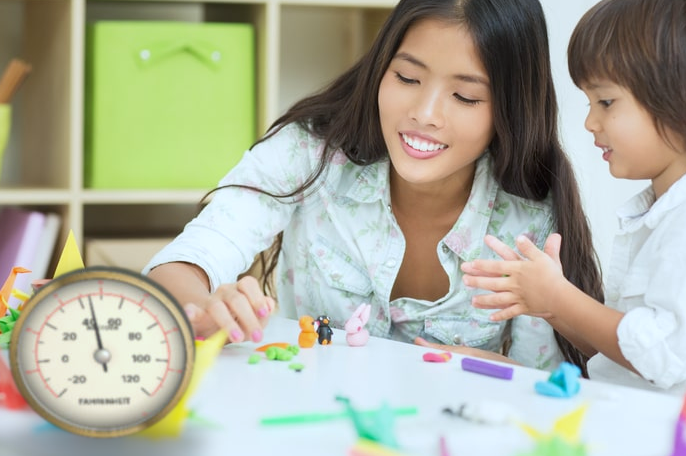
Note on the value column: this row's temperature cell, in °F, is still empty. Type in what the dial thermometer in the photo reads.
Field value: 45 °F
